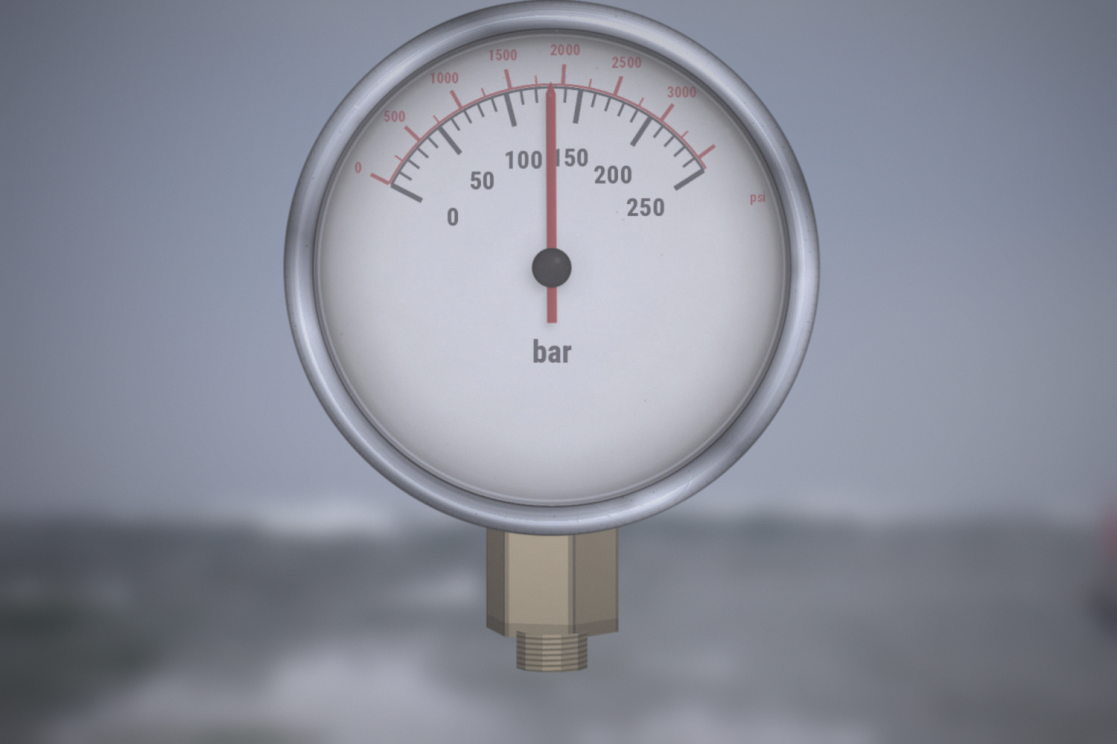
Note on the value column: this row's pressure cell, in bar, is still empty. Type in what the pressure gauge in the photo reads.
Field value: 130 bar
